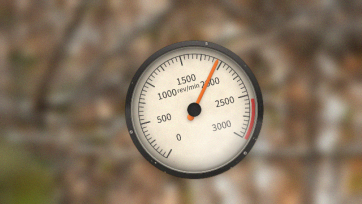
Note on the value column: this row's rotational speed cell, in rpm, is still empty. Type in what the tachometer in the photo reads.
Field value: 1950 rpm
